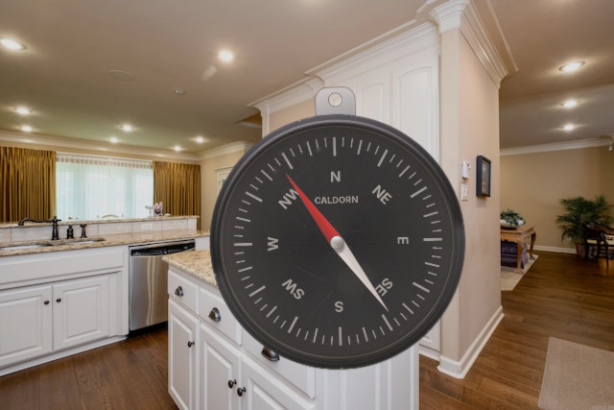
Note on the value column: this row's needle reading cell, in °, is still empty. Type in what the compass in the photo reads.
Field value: 325 °
